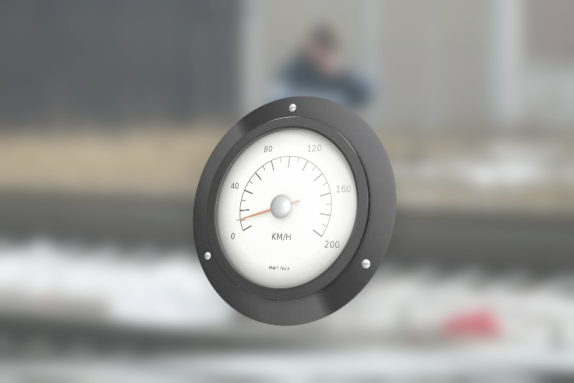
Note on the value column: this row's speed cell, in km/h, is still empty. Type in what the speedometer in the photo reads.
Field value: 10 km/h
